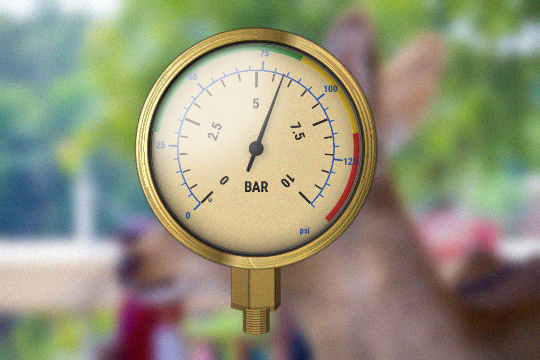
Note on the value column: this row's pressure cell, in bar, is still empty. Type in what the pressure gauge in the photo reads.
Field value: 5.75 bar
